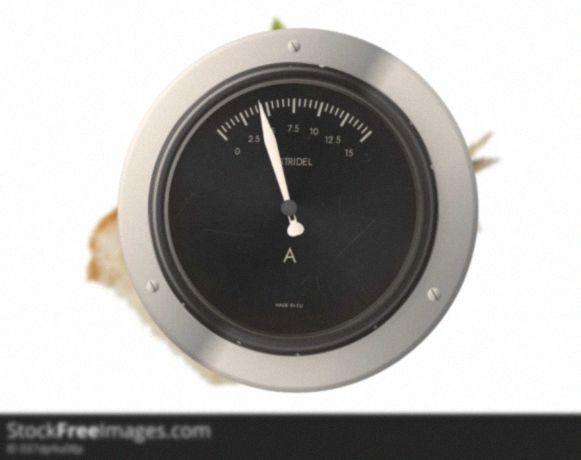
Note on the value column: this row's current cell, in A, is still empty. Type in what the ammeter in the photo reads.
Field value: 4.5 A
